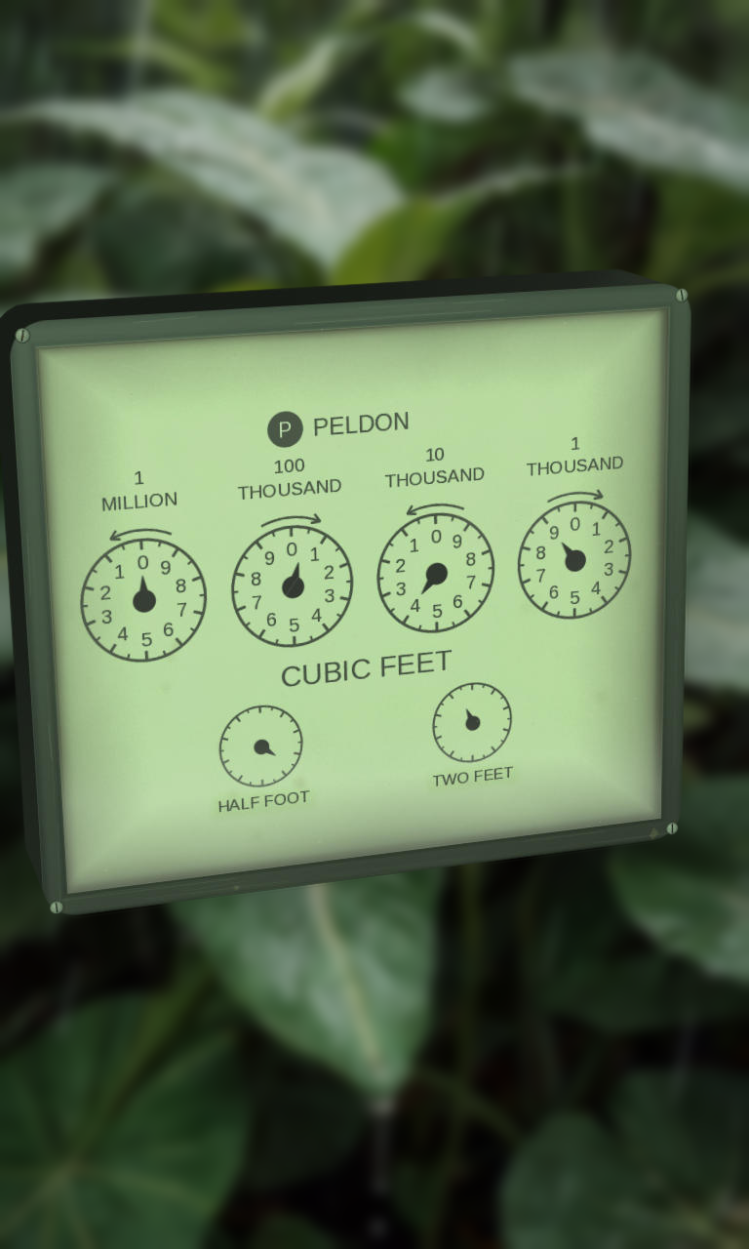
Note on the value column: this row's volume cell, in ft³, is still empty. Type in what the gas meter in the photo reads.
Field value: 3900 ft³
